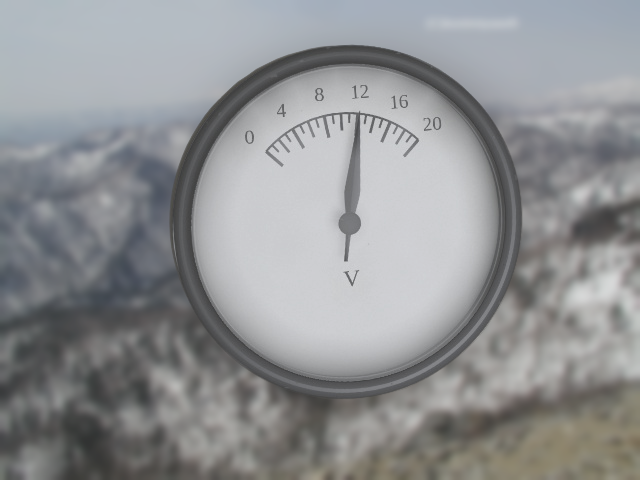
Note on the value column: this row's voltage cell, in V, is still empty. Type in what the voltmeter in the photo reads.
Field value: 12 V
